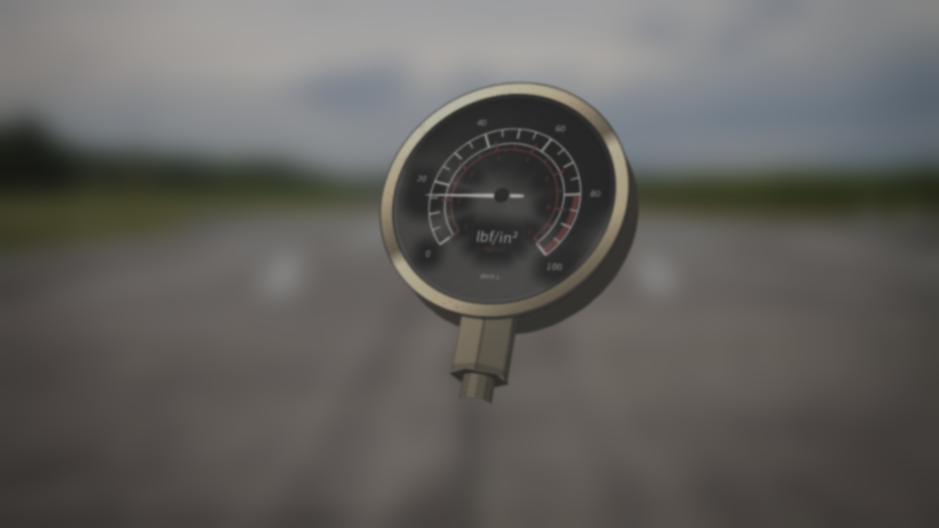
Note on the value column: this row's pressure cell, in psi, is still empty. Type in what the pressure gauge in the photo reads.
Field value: 15 psi
